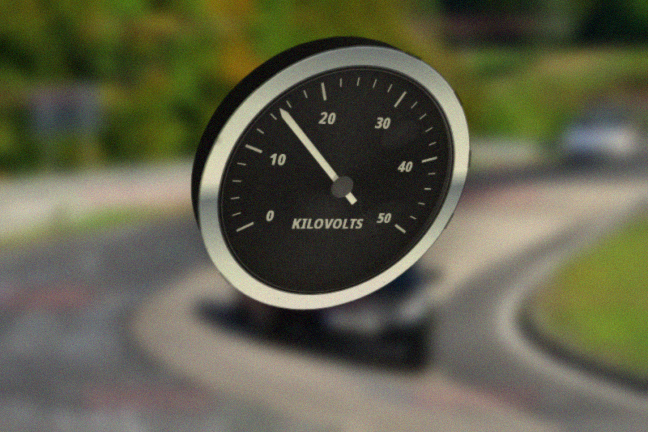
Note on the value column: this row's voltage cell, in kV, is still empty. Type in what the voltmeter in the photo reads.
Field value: 15 kV
